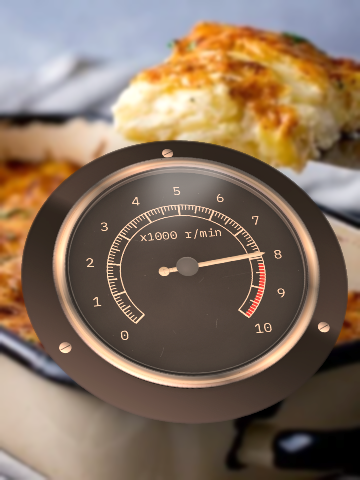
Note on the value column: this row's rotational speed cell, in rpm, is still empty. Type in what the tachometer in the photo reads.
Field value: 8000 rpm
